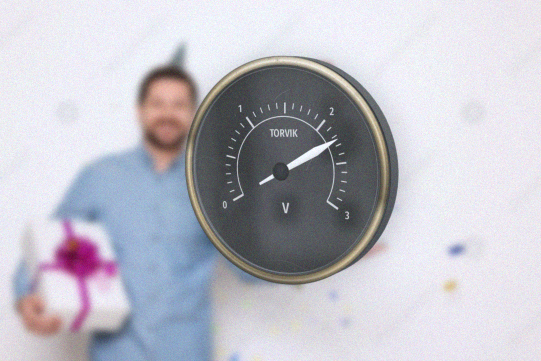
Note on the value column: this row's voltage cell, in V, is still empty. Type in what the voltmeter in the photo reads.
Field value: 2.25 V
